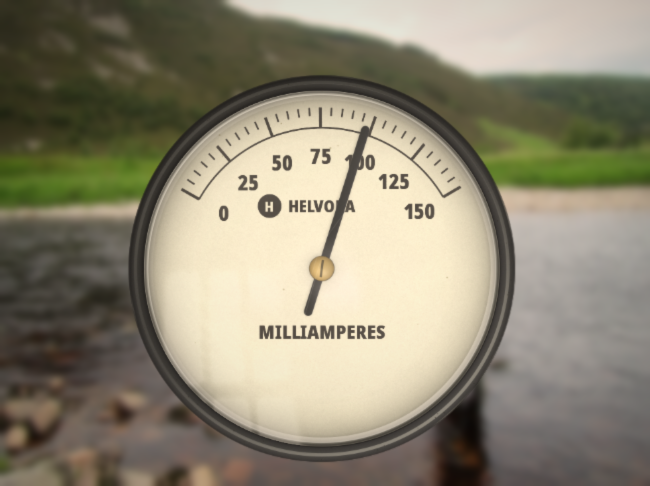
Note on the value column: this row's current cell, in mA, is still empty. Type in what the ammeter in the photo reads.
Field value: 97.5 mA
